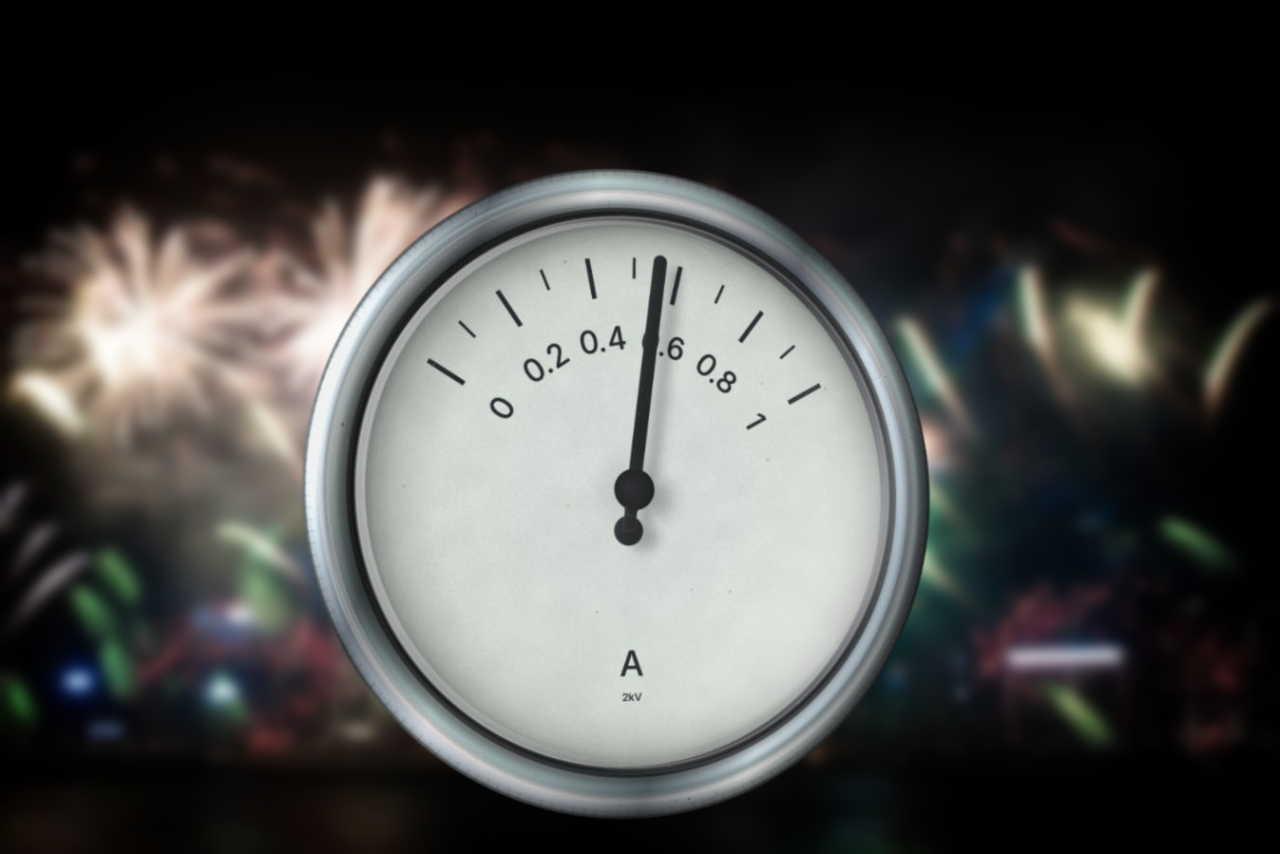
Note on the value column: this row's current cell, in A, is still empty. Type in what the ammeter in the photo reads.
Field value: 0.55 A
